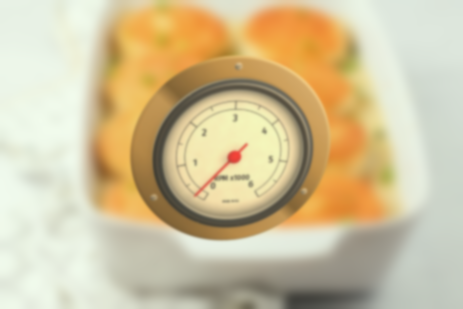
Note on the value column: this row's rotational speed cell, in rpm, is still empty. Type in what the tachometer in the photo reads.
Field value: 250 rpm
